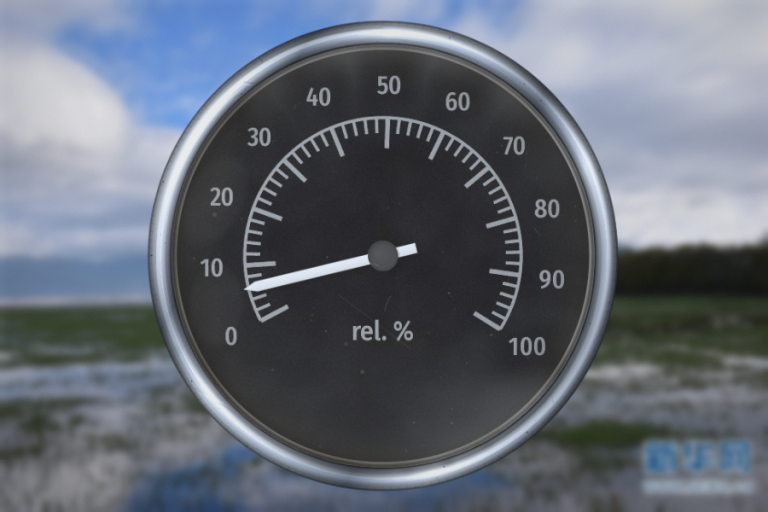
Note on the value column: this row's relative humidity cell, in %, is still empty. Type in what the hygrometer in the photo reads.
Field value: 6 %
